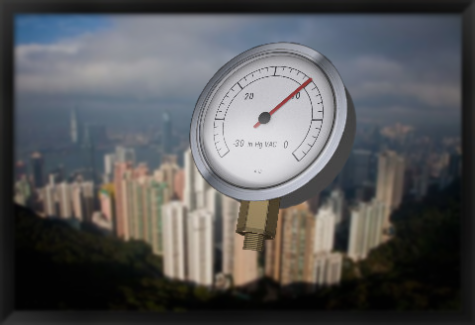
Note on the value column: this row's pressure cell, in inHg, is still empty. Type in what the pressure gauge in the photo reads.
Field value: -10 inHg
